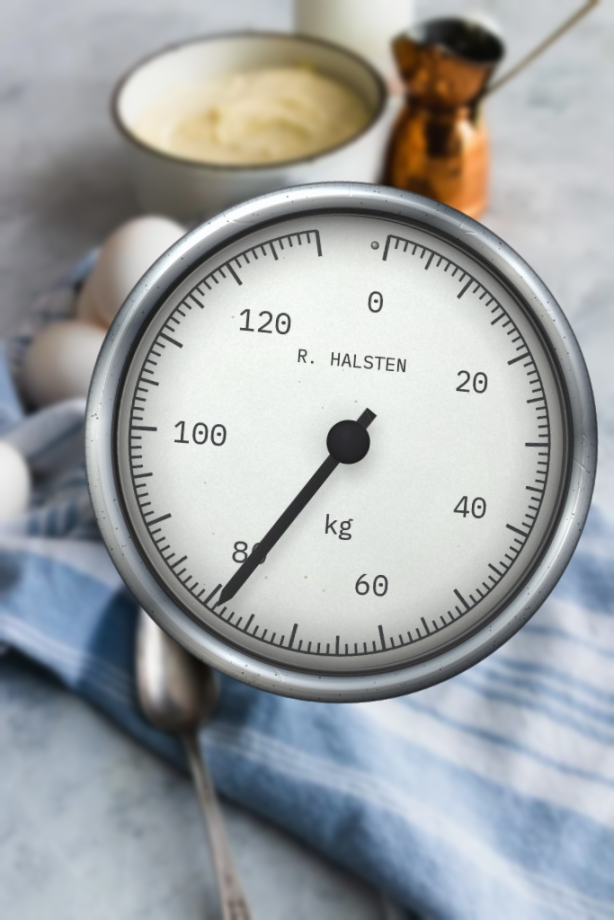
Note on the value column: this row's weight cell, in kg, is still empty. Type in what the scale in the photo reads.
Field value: 79 kg
